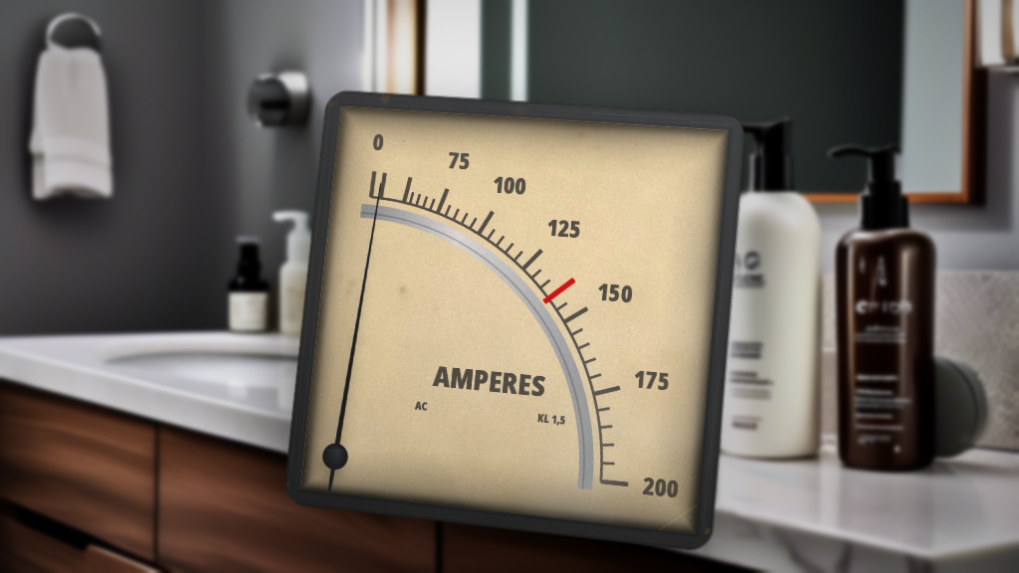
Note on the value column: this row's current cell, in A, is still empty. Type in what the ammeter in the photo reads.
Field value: 25 A
